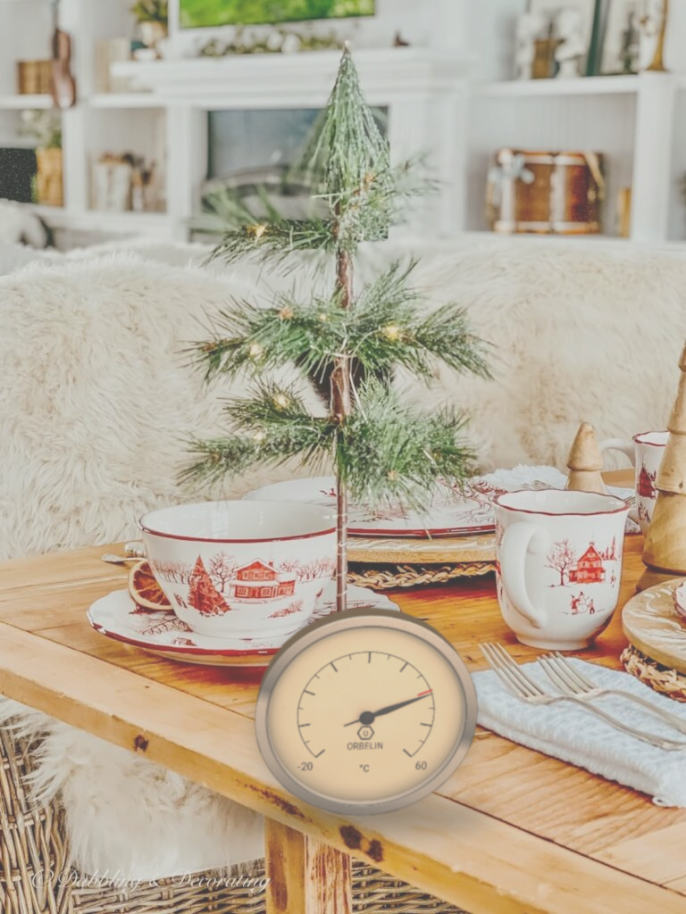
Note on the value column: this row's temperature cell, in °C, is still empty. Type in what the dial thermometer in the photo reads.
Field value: 40 °C
